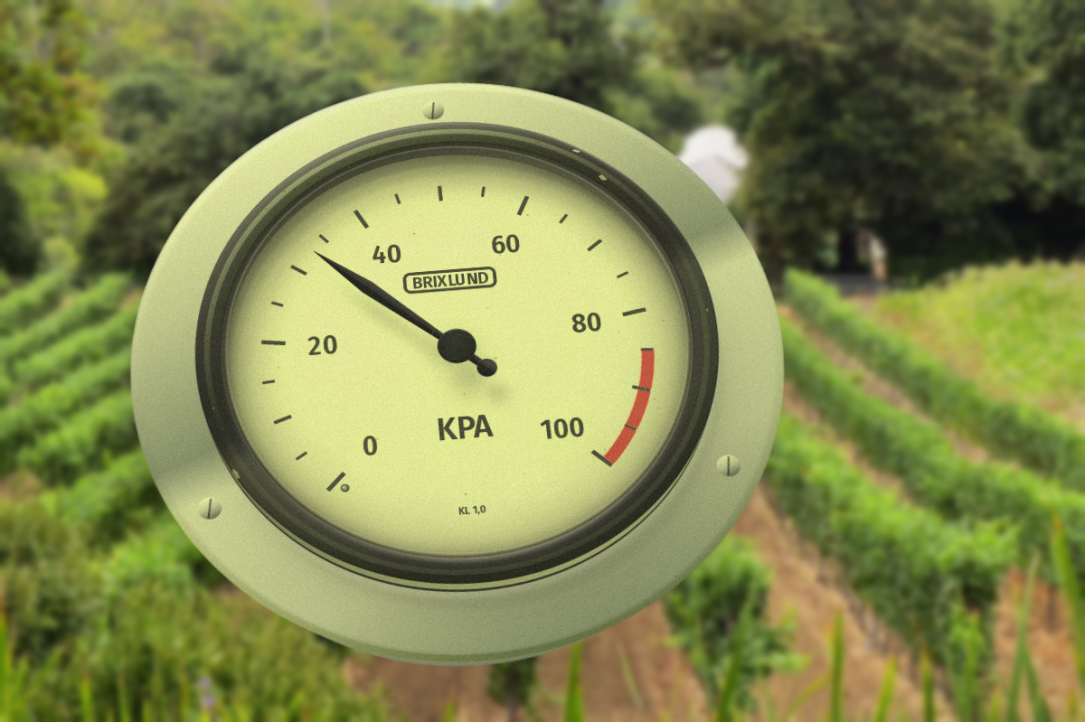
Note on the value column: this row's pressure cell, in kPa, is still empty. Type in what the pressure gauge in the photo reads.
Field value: 32.5 kPa
